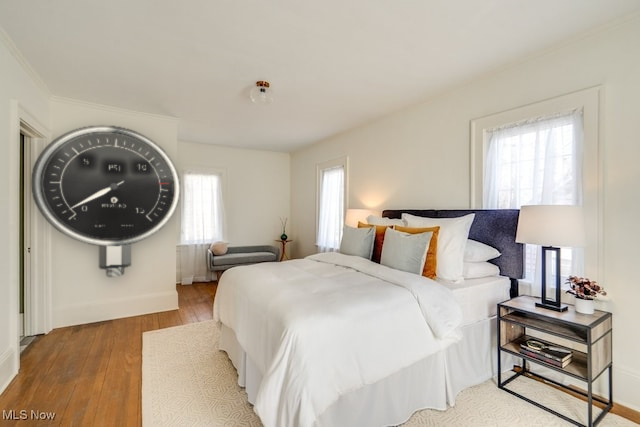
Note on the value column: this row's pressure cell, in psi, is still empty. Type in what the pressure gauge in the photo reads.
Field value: 0.5 psi
